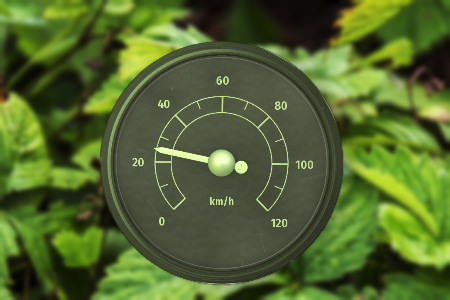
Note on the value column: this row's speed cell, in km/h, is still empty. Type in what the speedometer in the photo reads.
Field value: 25 km/h
